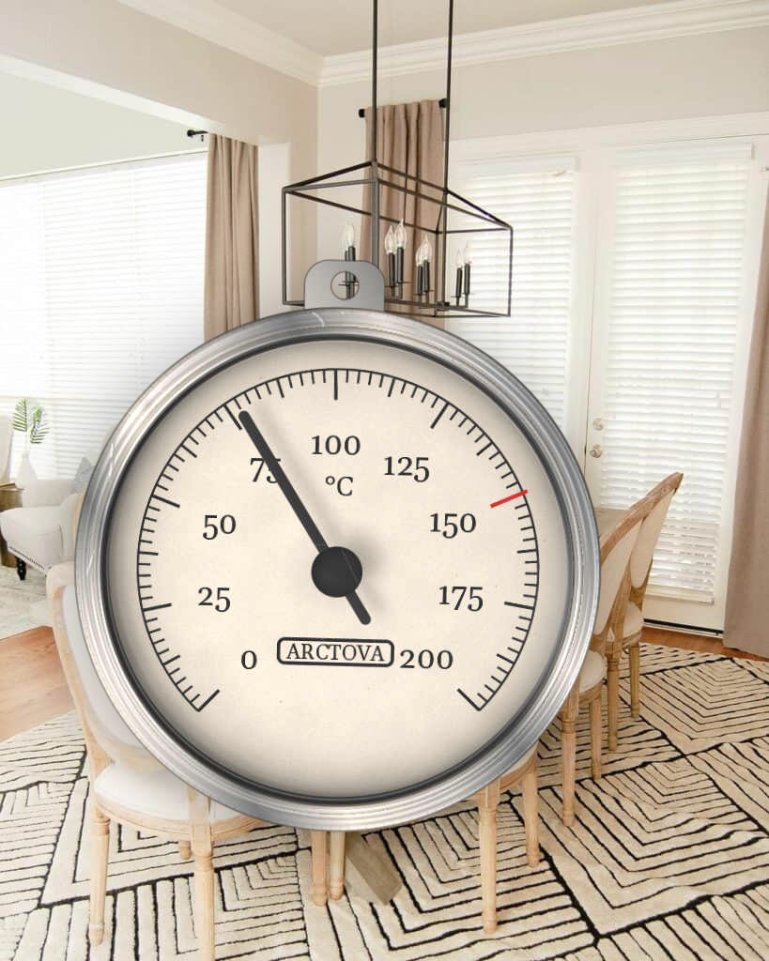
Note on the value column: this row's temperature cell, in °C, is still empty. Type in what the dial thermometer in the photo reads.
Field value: 77.5 °C
